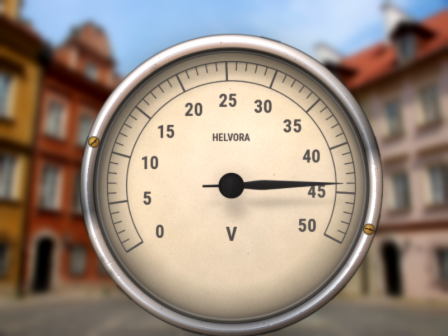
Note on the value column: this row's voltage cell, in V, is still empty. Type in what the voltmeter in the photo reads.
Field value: 44 V
